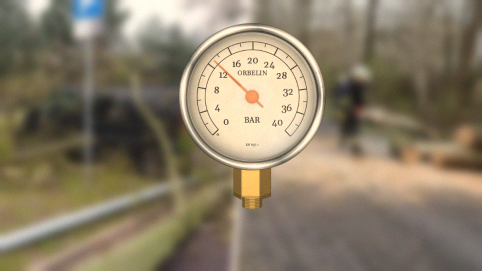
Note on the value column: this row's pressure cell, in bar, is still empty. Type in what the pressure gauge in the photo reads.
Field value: 13 bar
